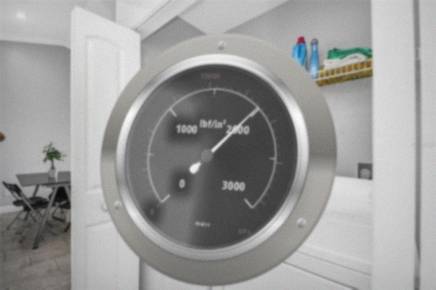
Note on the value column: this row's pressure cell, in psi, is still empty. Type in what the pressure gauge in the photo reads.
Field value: 2000 psi
